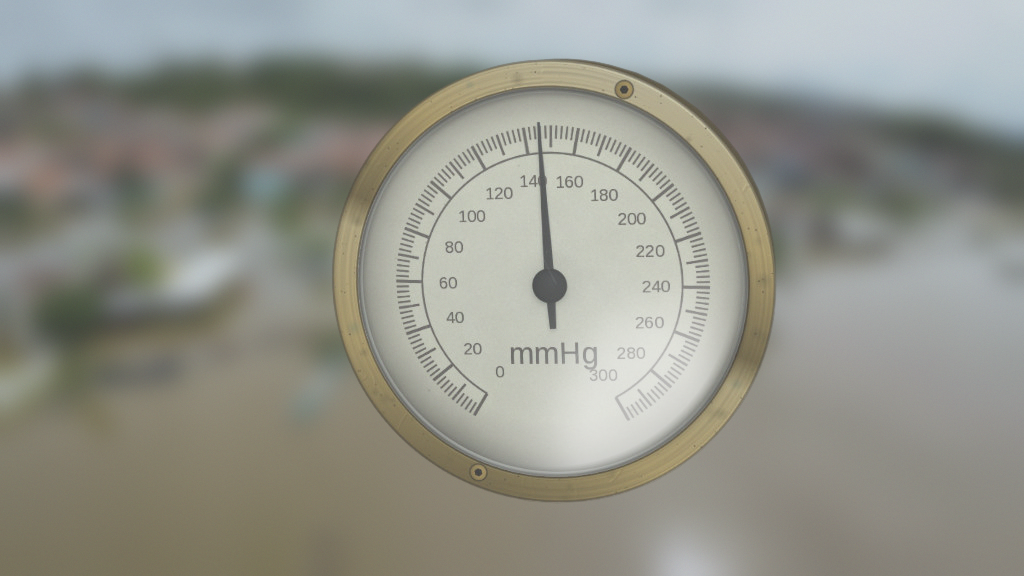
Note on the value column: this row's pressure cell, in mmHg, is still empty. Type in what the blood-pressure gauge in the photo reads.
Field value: 146 mmHg
